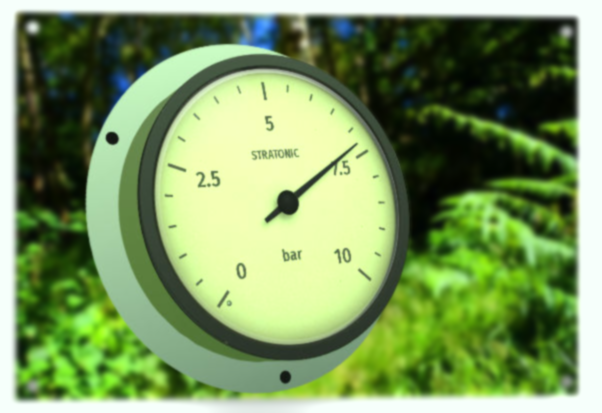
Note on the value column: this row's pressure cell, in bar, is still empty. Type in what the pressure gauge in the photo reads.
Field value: 7.25 bar
